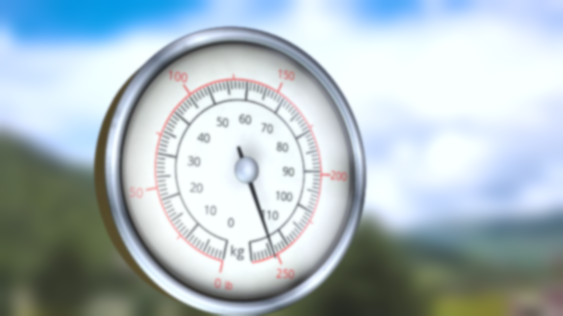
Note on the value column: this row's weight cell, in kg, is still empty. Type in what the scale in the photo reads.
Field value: 115 kg
